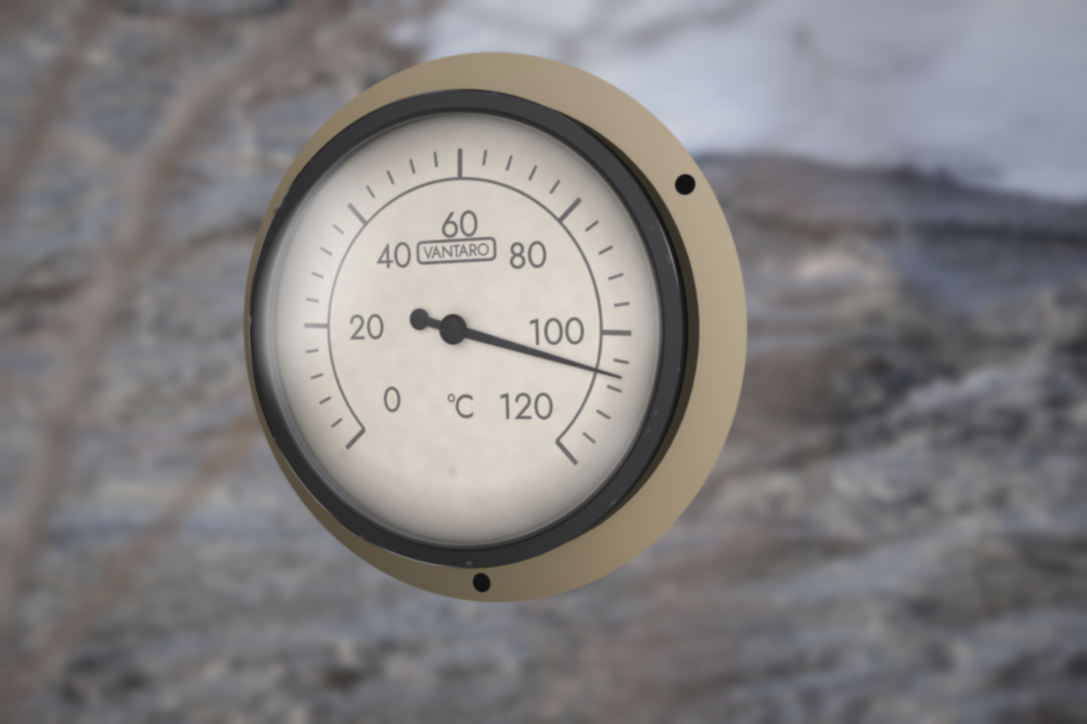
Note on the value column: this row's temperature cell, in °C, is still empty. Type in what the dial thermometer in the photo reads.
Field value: 106 °C
